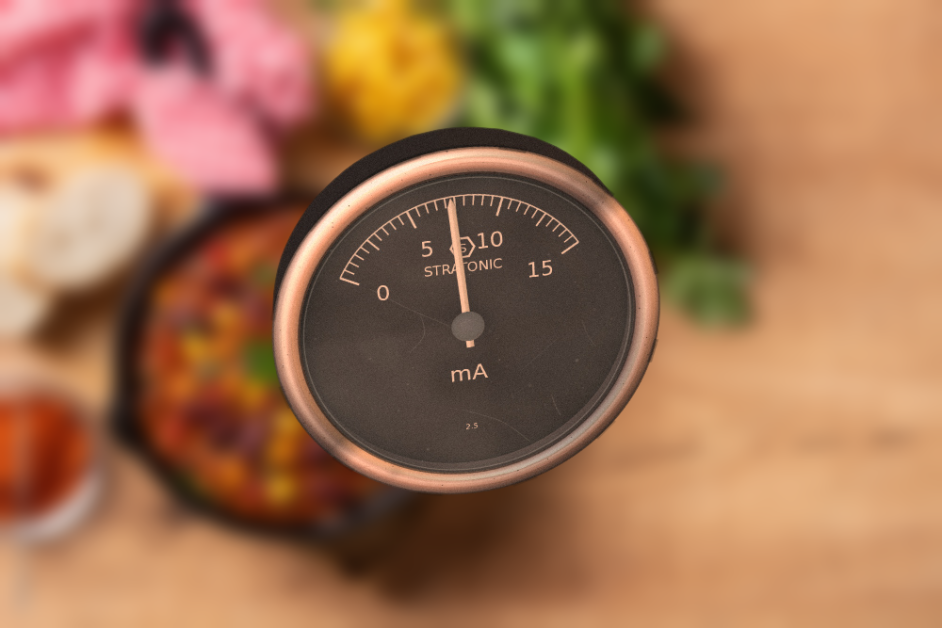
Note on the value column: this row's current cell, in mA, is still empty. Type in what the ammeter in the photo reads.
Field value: 7.25 mA
